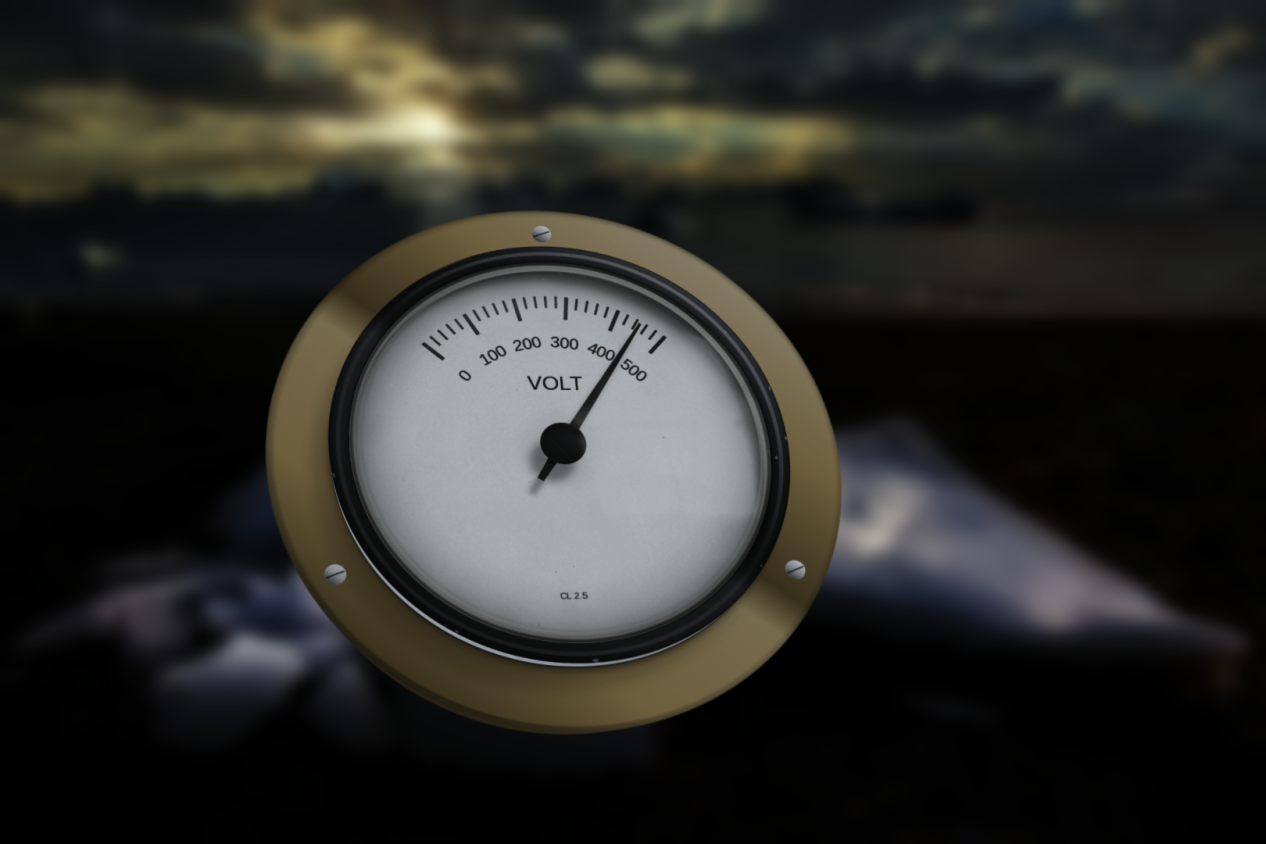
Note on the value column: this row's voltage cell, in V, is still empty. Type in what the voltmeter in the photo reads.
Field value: 450 V
